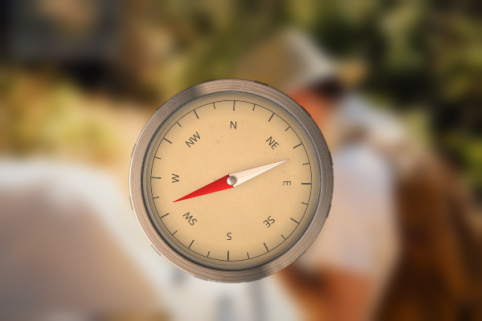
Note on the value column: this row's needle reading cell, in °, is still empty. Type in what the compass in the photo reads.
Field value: 247.5 °
